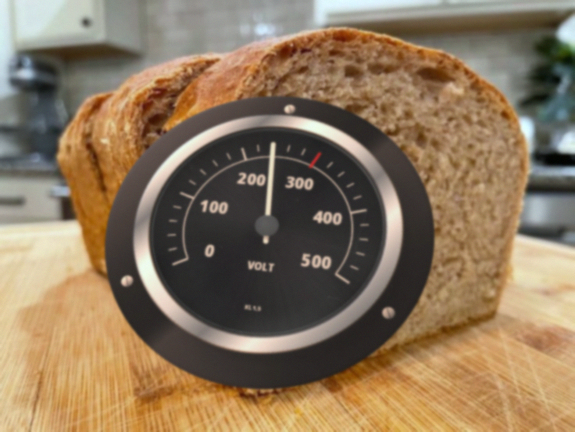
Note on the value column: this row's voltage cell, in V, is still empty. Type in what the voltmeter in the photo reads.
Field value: 240 V
